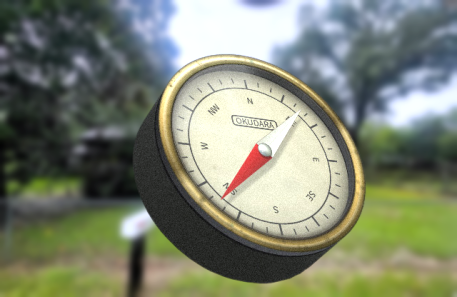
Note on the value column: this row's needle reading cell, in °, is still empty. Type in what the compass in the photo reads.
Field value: 225 °
